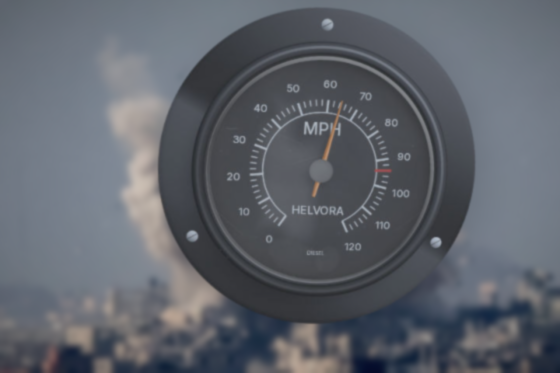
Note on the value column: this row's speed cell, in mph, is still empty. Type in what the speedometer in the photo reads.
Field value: 64 mph
